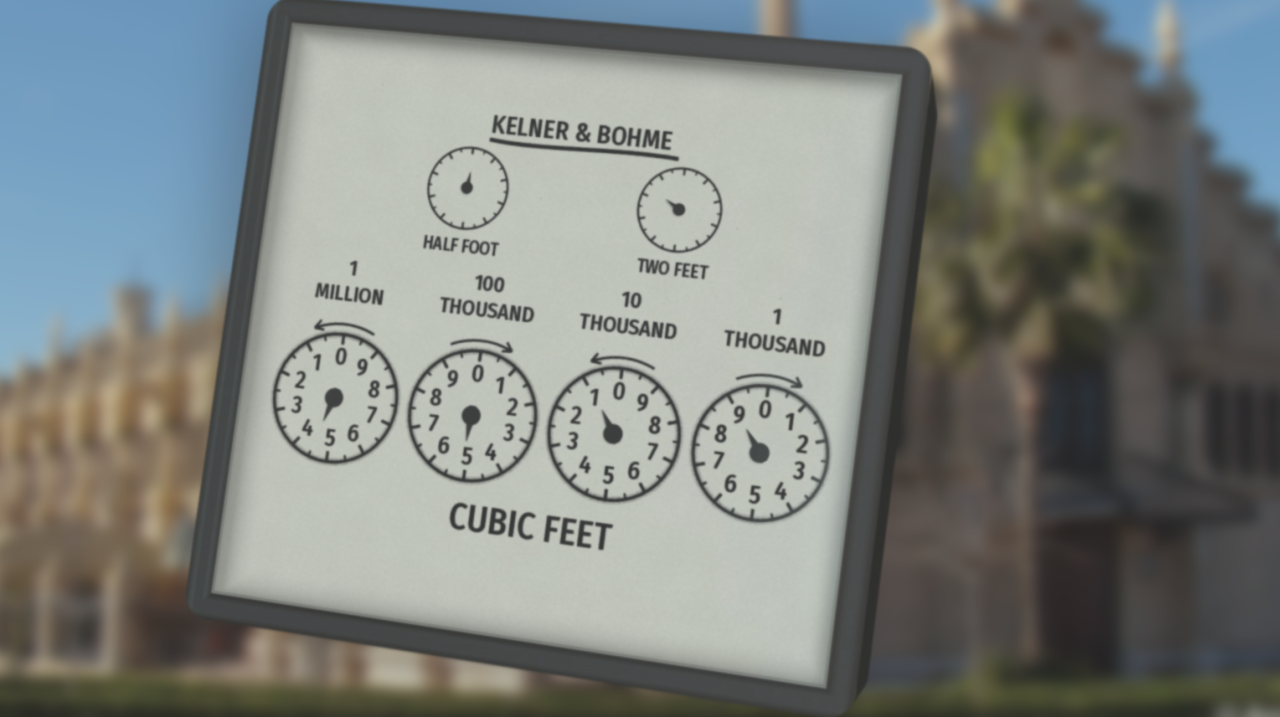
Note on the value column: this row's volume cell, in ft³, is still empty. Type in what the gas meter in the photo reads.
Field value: 450900 ft³
